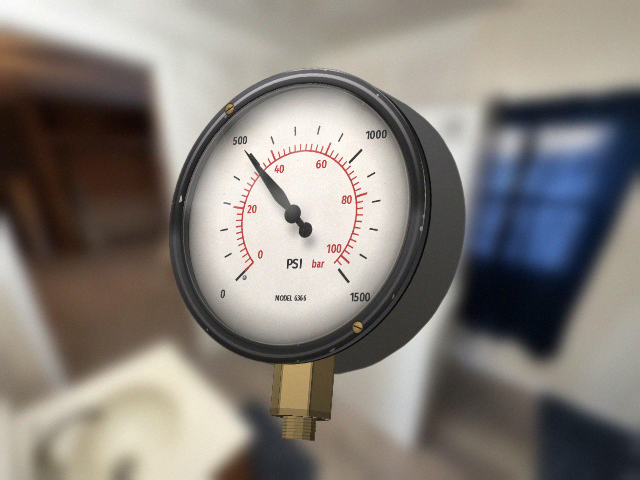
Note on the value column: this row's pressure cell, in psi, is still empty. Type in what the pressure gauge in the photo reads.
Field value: 500 psi
